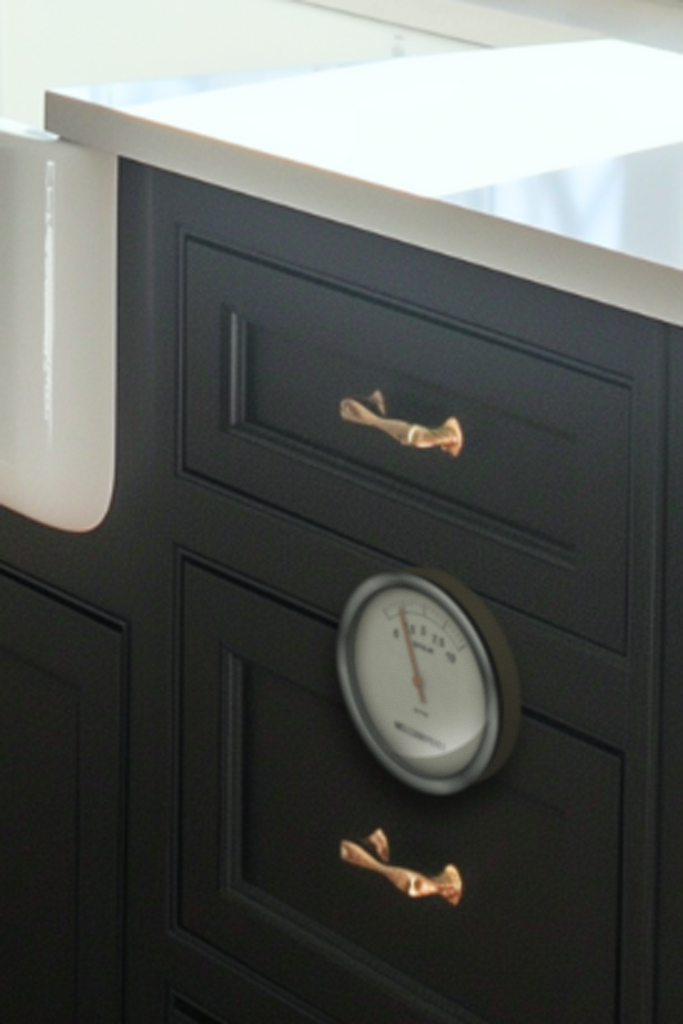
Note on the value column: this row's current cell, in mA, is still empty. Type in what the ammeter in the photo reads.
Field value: 2.5 mA
